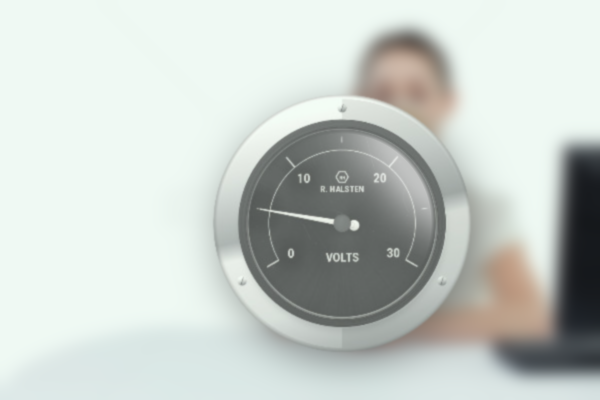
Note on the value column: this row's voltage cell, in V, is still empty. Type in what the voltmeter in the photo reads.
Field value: 5 V
